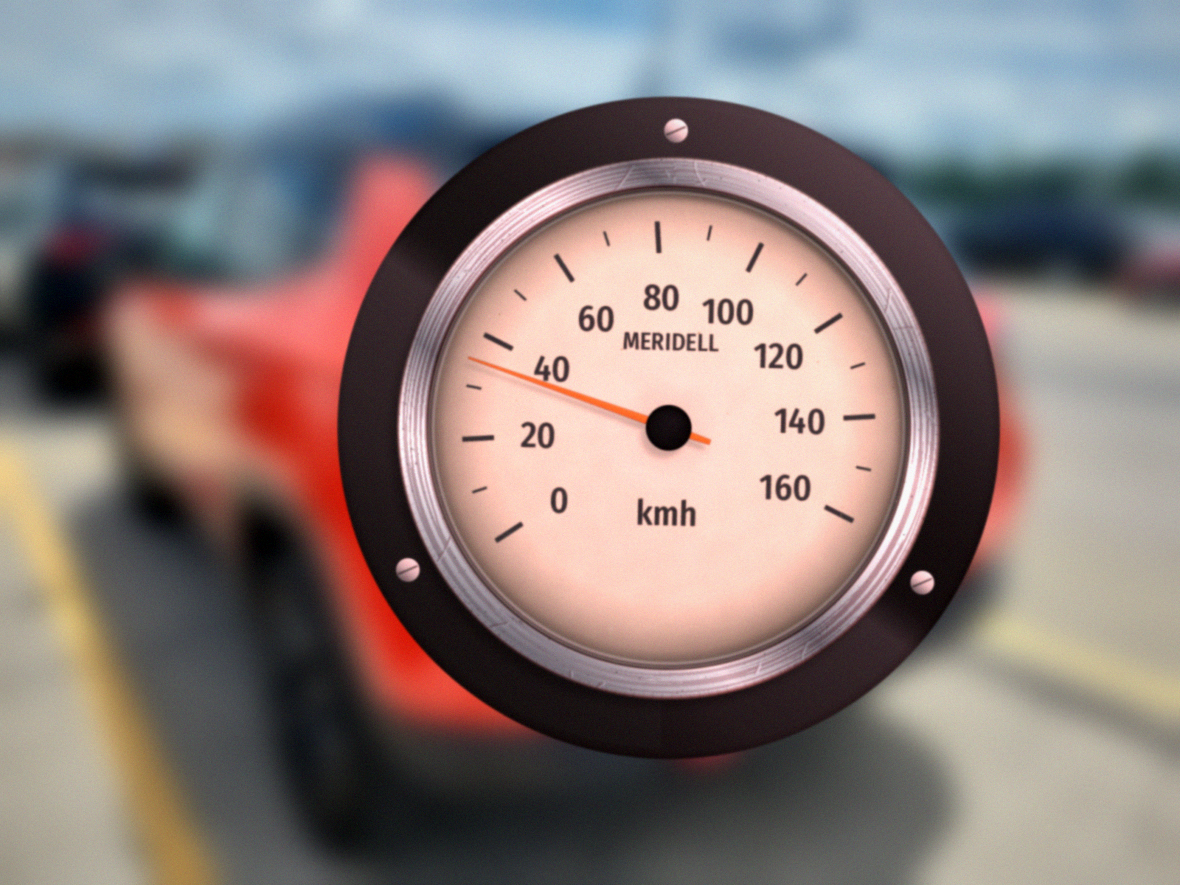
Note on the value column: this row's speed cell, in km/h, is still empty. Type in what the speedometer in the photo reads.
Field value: 35 km/h
